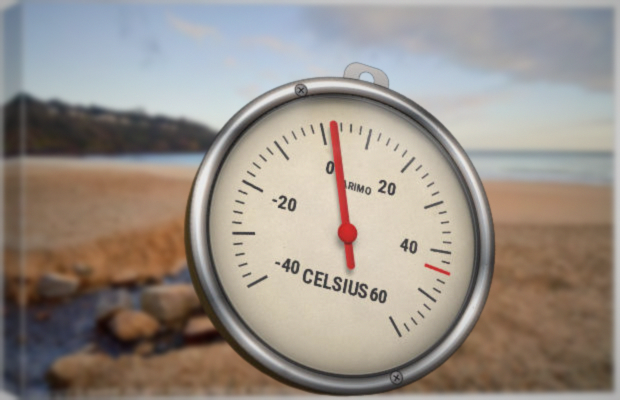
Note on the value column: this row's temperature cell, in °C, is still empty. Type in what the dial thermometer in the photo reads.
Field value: 2 °C
